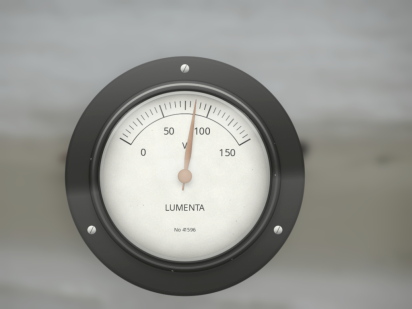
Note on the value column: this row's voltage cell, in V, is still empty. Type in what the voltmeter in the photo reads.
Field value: 85 V
